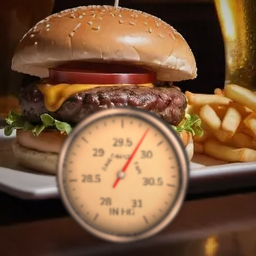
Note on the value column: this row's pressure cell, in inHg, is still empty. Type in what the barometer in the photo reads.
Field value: 29.8 inHg
